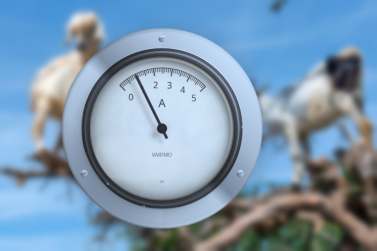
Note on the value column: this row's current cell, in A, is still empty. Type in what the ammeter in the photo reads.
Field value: 1 A
